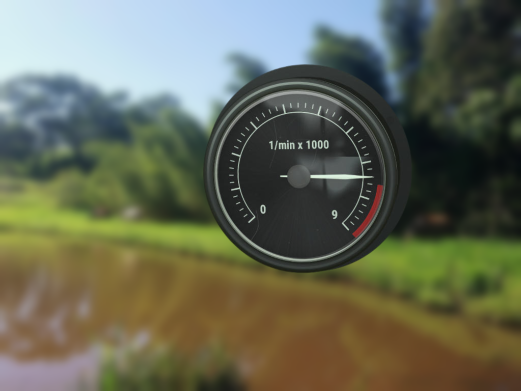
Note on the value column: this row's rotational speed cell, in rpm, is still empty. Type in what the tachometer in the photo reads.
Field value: 7400 rpm
